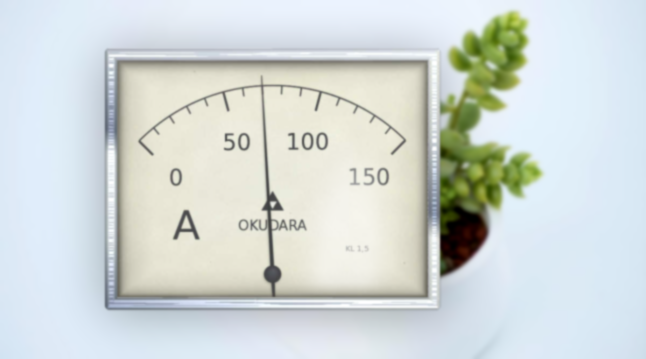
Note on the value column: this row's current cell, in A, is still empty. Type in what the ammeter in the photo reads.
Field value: 70 A
